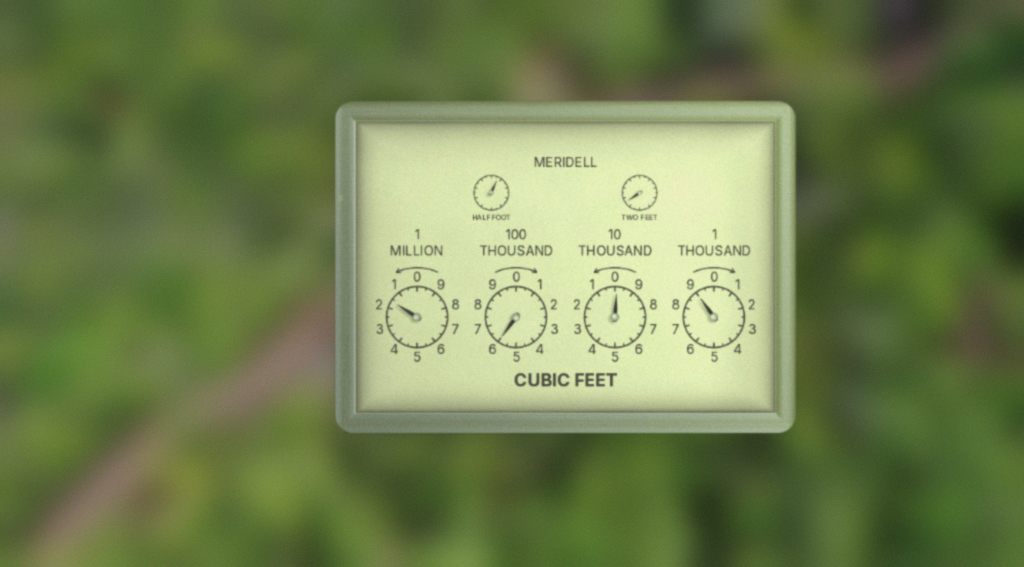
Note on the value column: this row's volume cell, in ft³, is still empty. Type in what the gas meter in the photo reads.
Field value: 159900 ft³
